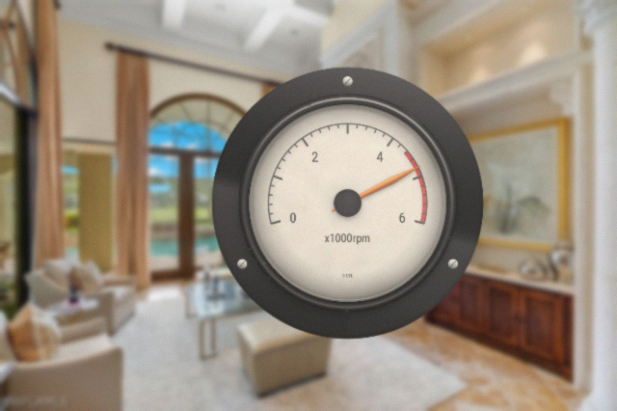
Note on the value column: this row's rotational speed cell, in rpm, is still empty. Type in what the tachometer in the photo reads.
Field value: 4800 rpm
